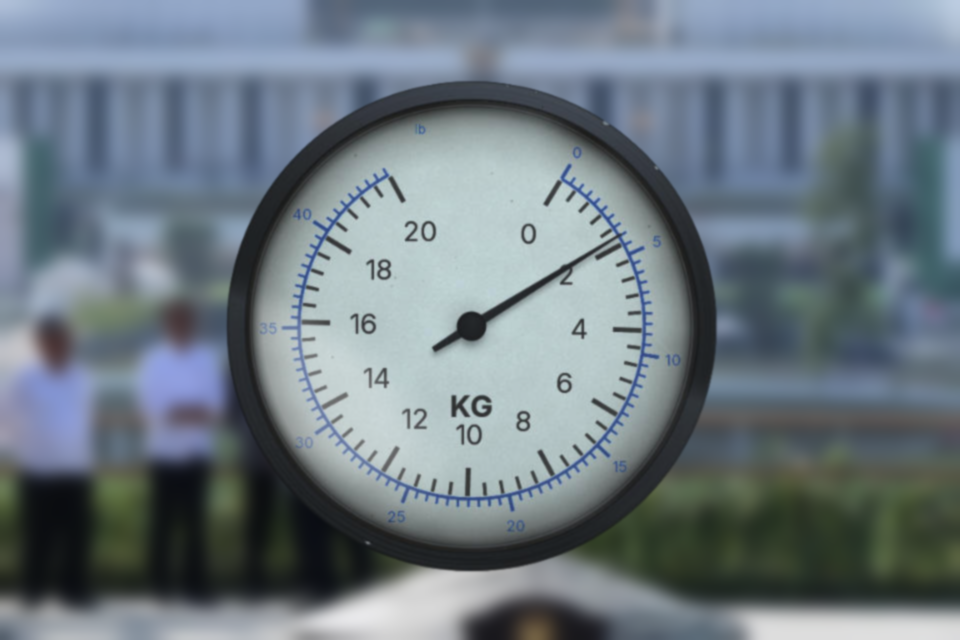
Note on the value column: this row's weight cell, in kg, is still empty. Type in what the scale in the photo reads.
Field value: 1.8 kg
